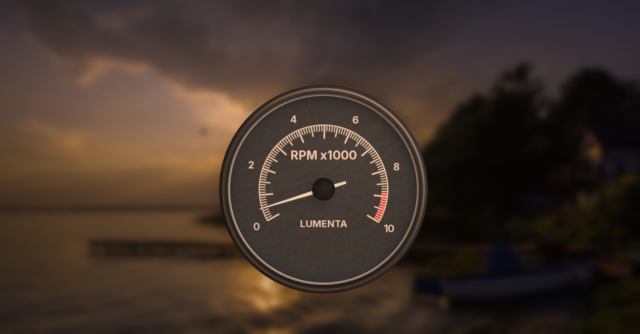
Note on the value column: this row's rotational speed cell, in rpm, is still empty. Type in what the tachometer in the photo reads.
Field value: 500 rpm
